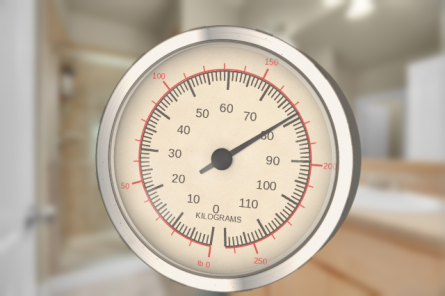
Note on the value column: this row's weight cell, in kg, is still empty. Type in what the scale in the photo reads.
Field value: 79 kg
